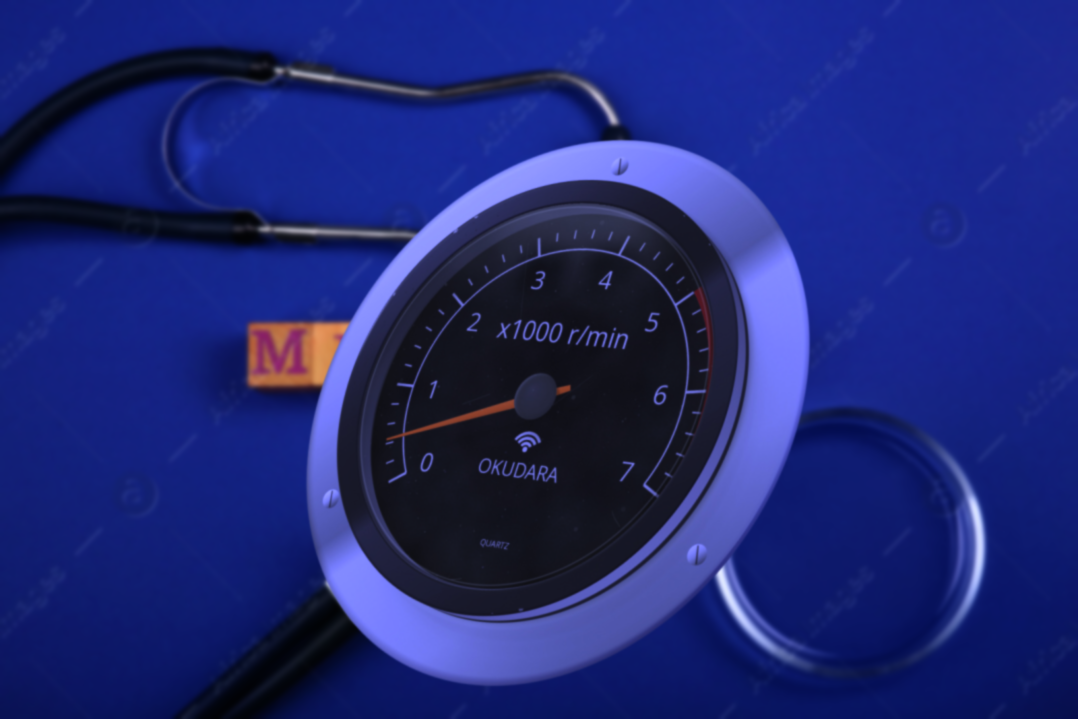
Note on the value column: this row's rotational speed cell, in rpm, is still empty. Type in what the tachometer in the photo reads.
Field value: 400 rpm
